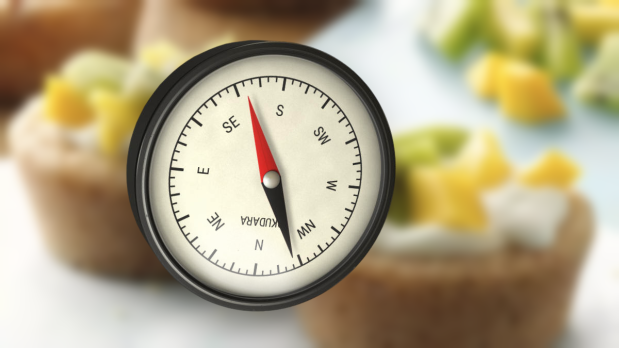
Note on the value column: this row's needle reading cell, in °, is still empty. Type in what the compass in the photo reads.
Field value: 155 °
